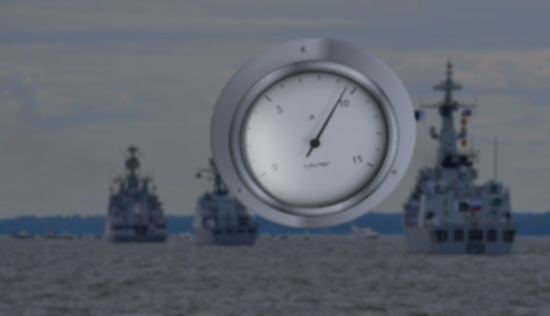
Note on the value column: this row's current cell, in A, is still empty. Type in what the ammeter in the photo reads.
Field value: 9.5 A
